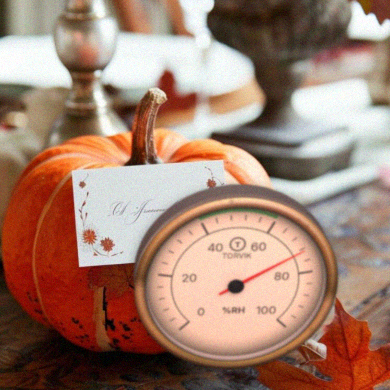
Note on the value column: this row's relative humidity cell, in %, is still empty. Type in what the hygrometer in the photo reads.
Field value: 72 %
